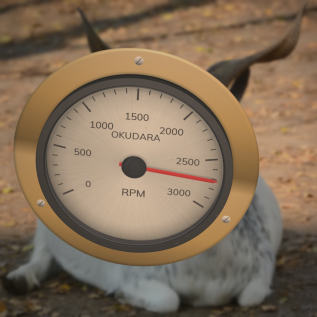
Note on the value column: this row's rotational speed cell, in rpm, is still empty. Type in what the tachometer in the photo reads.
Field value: 2700 rpm
